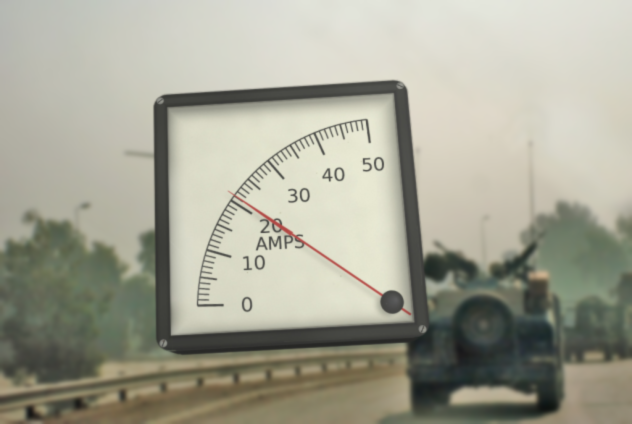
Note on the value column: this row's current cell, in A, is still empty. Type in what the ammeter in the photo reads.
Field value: 21 A
